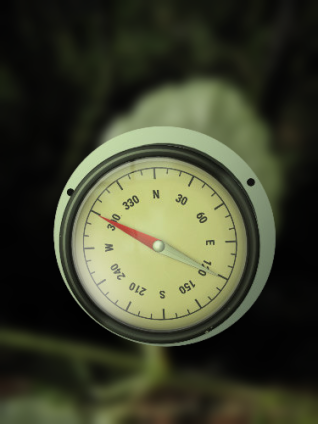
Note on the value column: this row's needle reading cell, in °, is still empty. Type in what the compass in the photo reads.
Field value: 300 °
